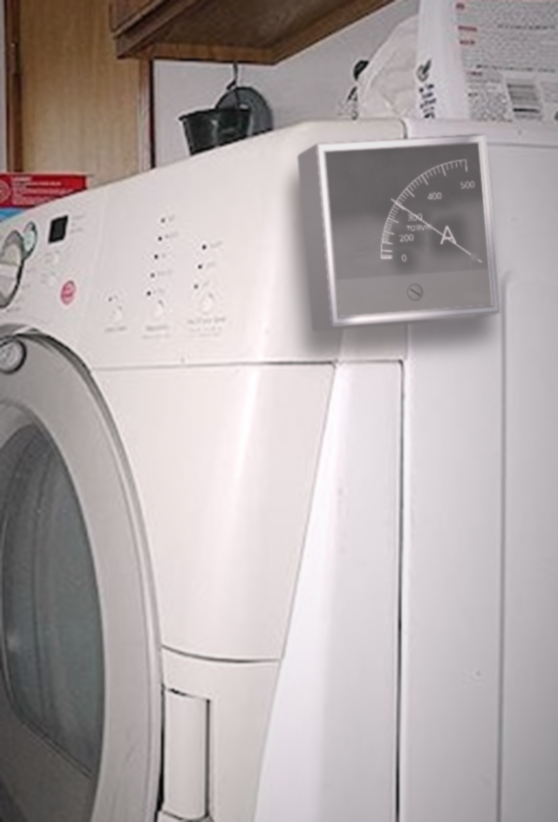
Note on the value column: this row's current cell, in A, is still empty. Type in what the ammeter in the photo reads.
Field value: 300 A
